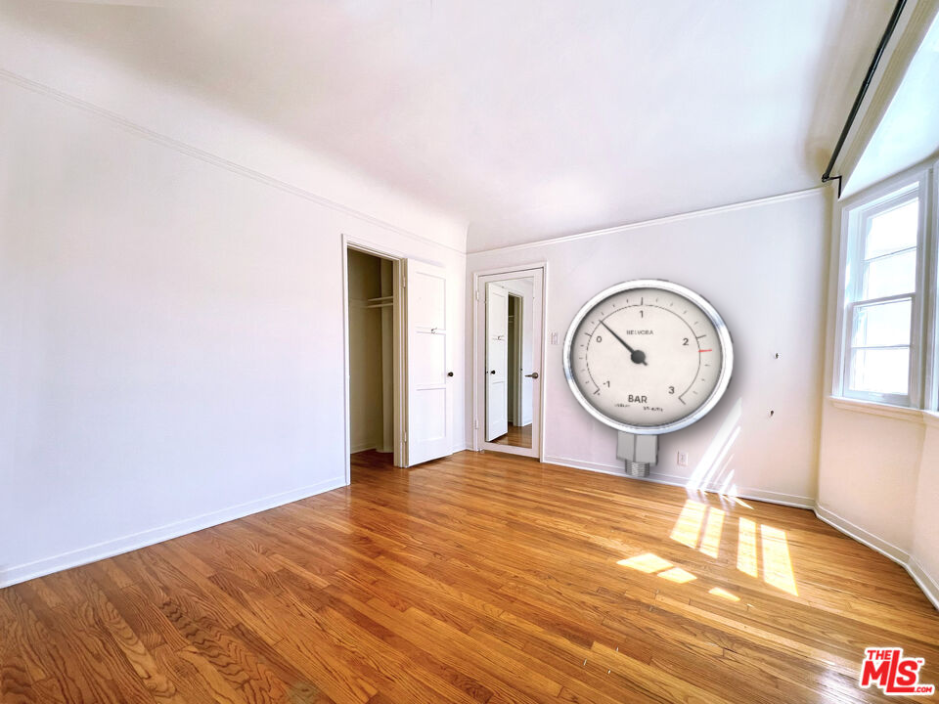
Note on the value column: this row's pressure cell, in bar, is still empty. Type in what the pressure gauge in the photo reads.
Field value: 0.3 bar
